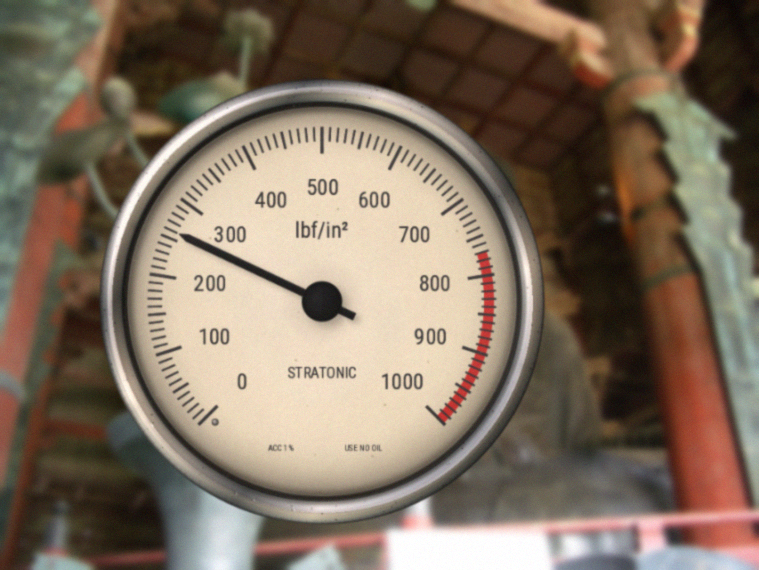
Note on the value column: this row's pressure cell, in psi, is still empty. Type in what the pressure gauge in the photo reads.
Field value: 260 psi
